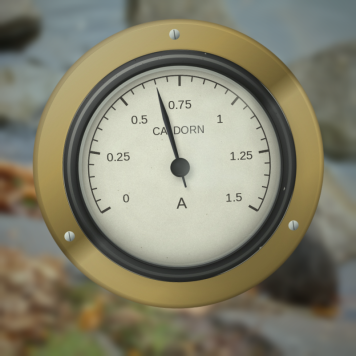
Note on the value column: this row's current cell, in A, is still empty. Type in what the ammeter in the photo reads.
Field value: 0.65 A
